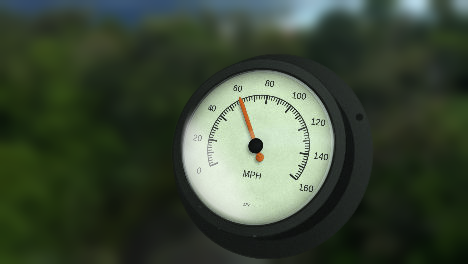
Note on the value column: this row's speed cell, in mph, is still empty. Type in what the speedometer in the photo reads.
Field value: 60 mph
